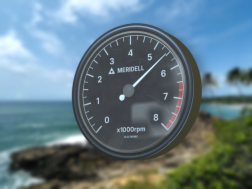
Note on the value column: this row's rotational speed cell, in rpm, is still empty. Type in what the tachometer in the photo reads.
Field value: 5500 rpm
